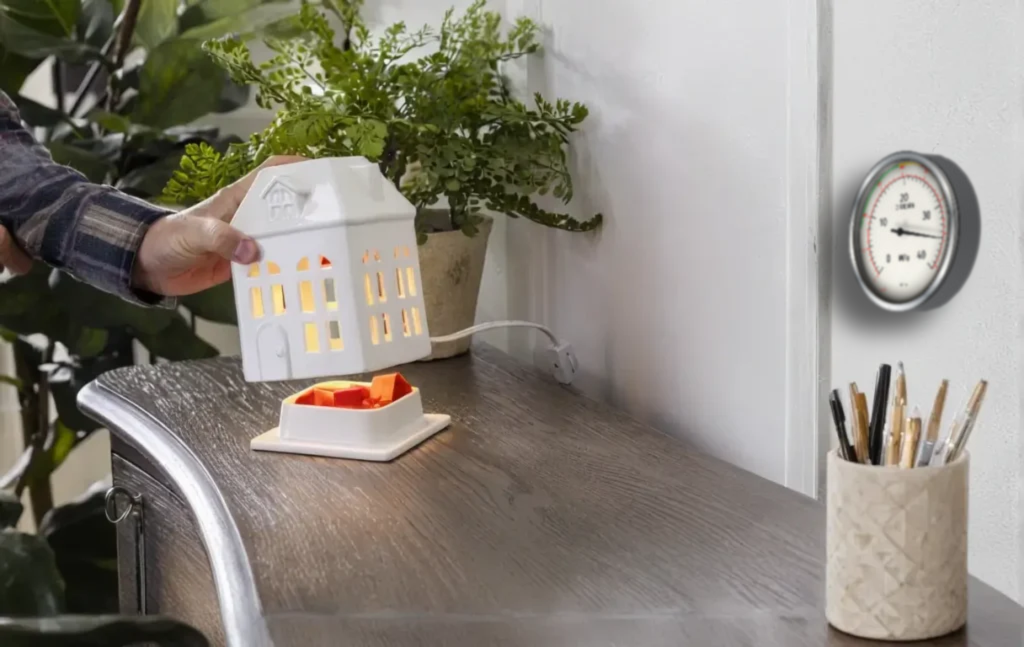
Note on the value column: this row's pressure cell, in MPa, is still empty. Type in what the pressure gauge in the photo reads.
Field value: 35 MPa
